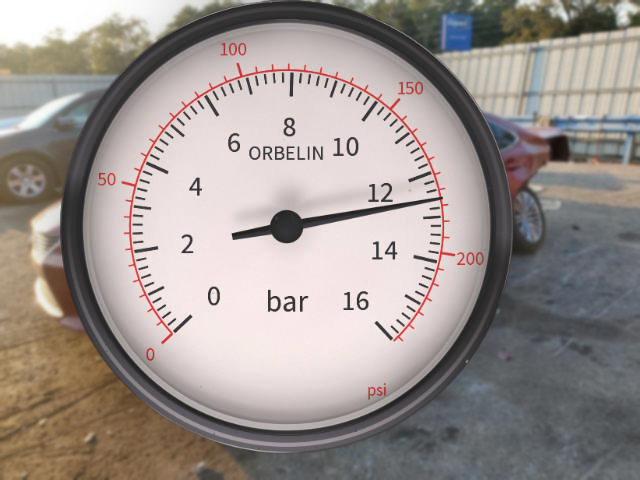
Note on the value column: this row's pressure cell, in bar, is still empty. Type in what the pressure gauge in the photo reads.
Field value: 12.6 bar
